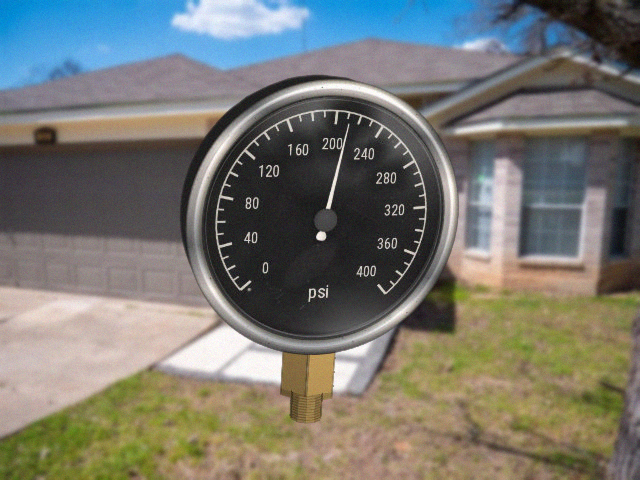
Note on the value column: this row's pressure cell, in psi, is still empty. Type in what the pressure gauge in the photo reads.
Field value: 210 psi
